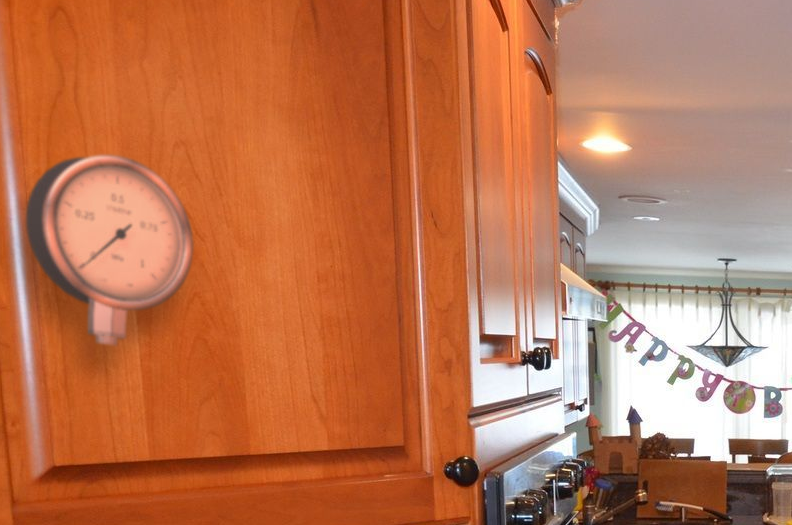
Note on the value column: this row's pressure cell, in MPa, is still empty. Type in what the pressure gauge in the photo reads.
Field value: 0 MPa
